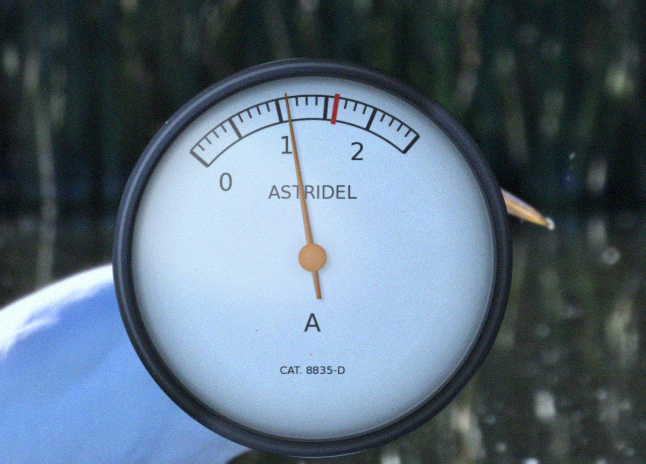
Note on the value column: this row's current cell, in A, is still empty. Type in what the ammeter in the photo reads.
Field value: 1.1 A
